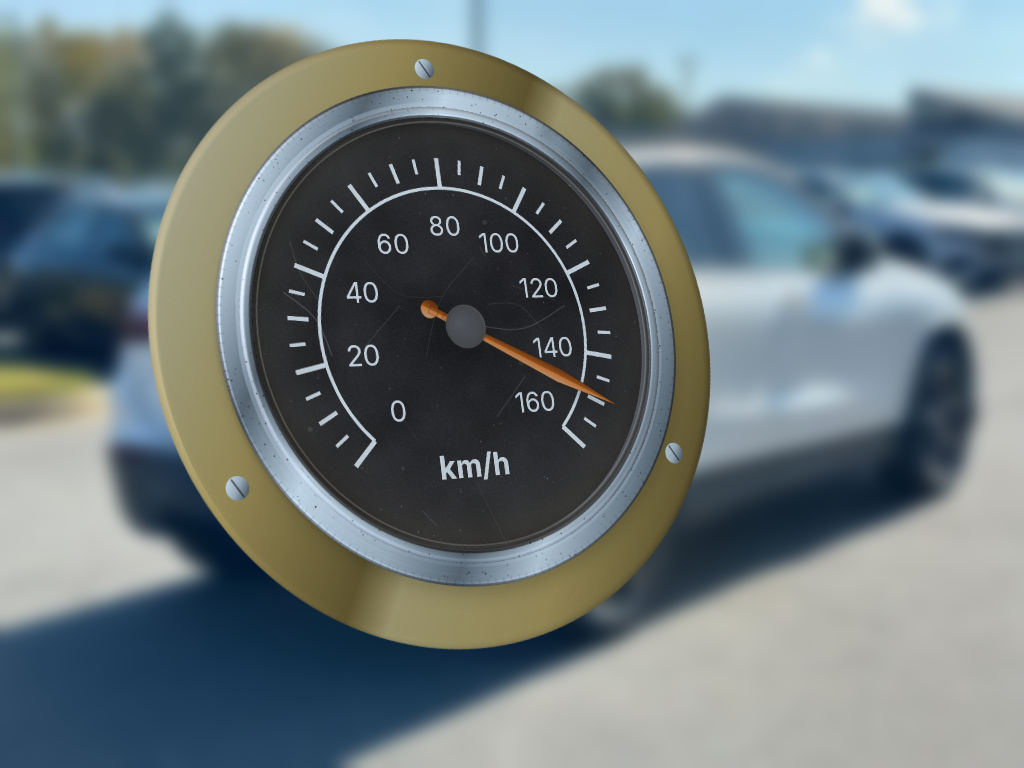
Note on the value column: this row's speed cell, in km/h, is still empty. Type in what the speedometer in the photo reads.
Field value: 150 km/h
